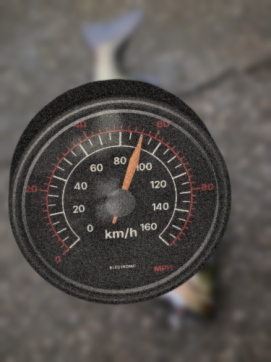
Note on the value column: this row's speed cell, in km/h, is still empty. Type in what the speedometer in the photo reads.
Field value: 90 km/h
